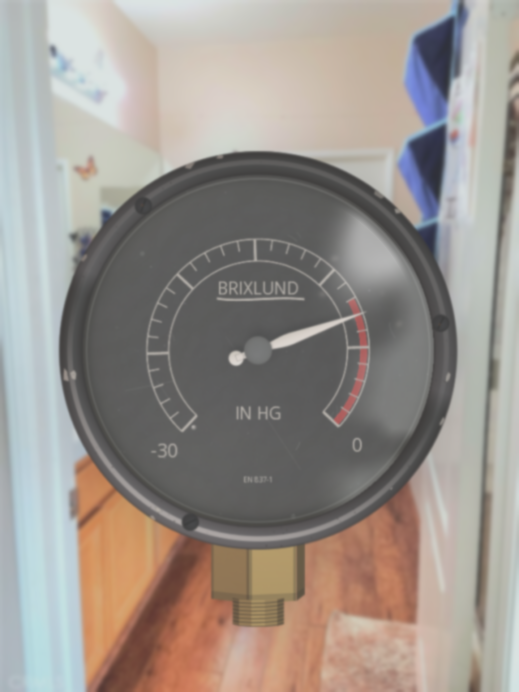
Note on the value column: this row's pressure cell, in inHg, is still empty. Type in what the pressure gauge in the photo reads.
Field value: -7 inHg
